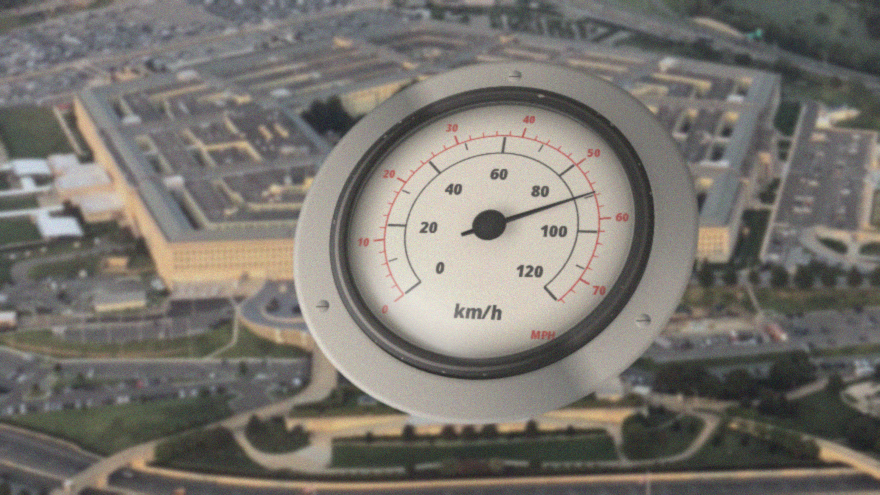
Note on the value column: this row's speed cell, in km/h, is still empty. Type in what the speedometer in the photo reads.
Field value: 90 km/h
